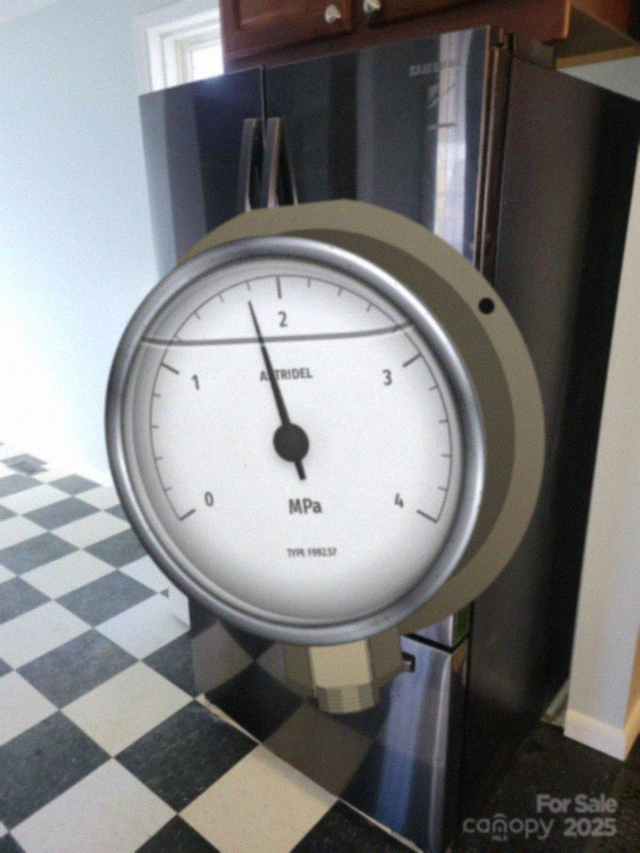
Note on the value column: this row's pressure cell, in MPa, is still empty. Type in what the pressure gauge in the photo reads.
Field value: 1.8 MPa
